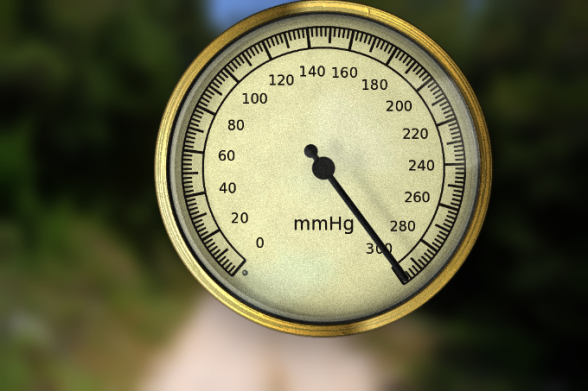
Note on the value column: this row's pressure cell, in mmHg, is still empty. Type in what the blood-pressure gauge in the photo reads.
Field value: 298 mmHg
